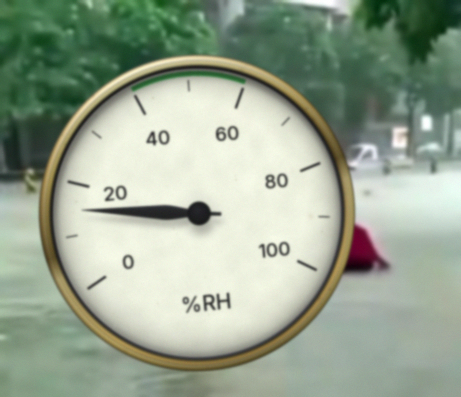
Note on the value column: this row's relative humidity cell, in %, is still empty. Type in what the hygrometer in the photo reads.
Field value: 15 %
